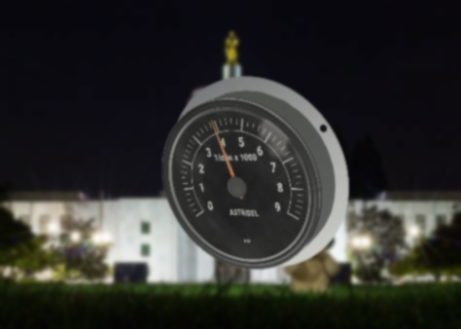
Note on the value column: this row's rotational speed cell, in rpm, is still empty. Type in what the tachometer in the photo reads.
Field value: 4000 rpm
